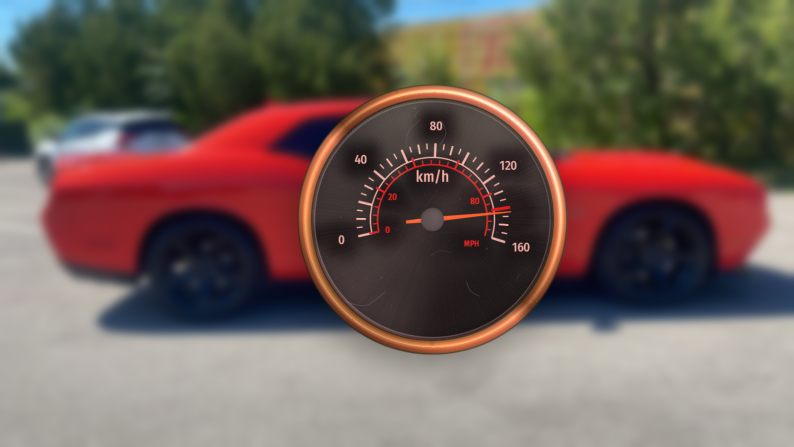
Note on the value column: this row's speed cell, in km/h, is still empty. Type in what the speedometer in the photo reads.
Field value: 142.5 km/h
